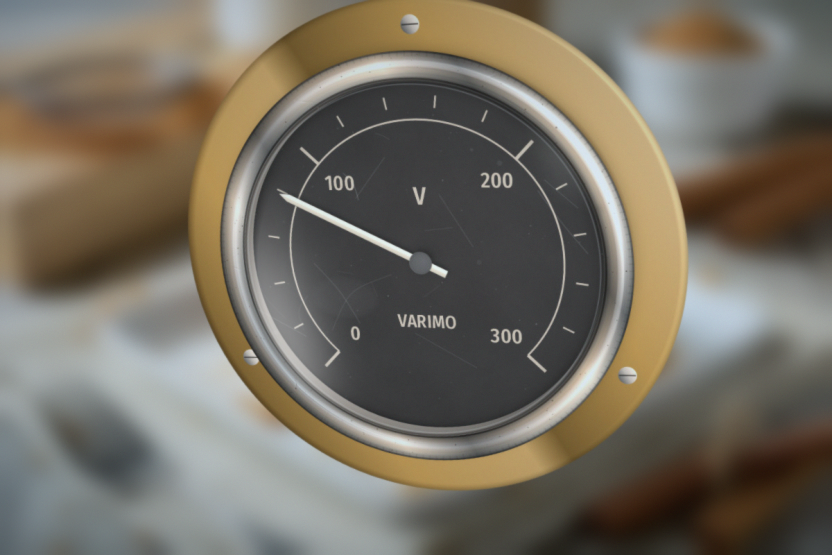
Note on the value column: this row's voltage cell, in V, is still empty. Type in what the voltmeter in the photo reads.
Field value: 80 V
